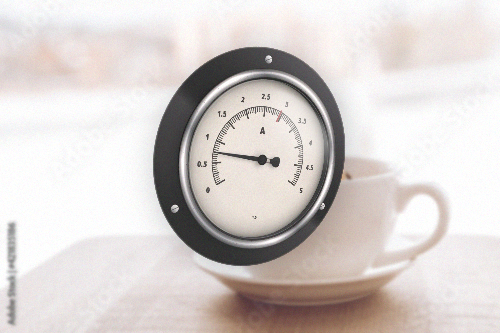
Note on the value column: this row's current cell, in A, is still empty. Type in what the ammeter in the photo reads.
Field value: 0.75 A
